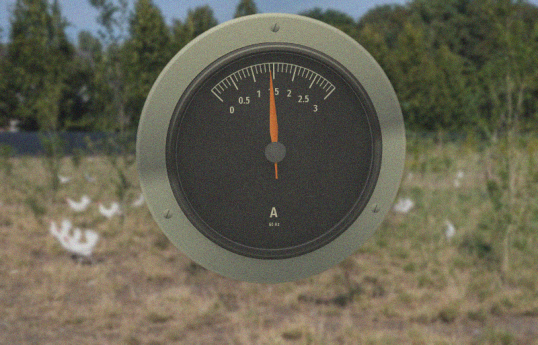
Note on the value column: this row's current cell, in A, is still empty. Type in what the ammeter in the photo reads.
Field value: 1.4 A
